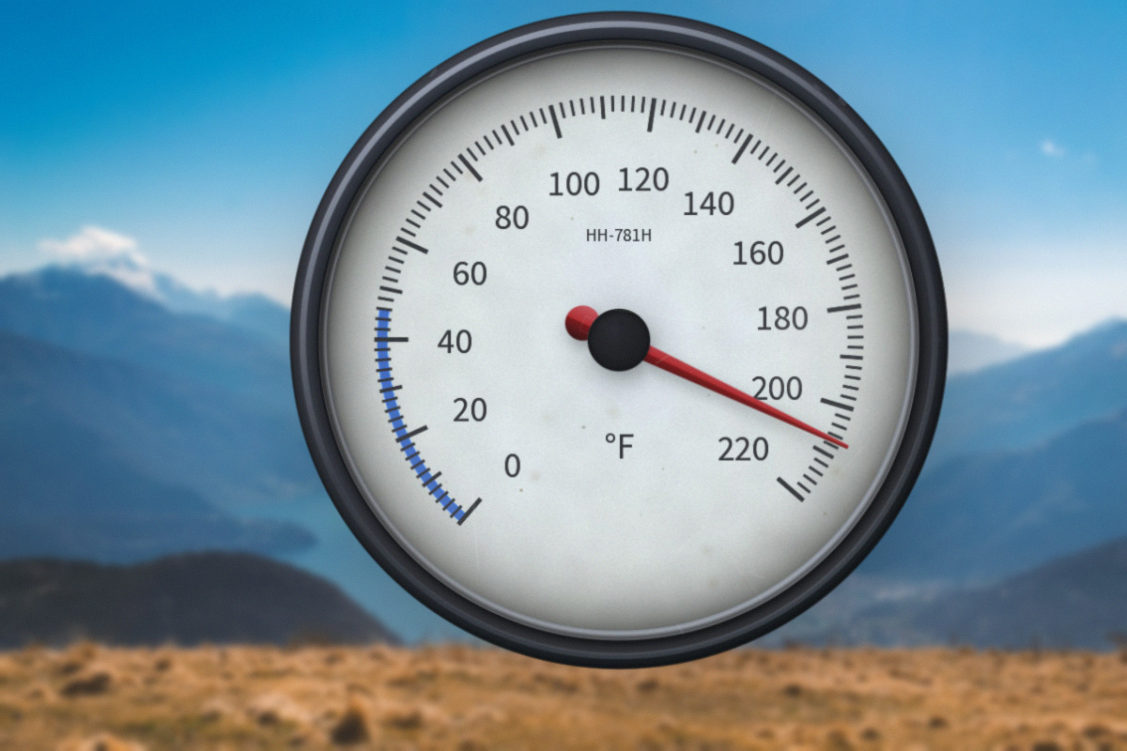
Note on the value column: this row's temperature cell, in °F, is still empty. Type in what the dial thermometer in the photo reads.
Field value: 207 °F
